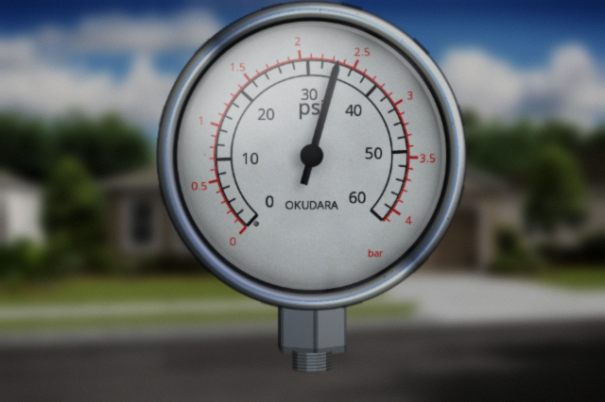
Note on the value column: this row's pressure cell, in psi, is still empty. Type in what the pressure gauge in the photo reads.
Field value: 34 psi
